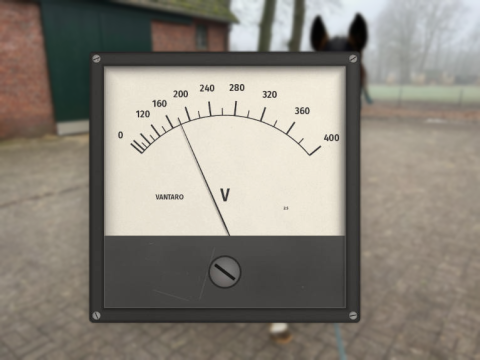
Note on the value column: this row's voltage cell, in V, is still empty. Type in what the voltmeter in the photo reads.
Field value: 180 V
